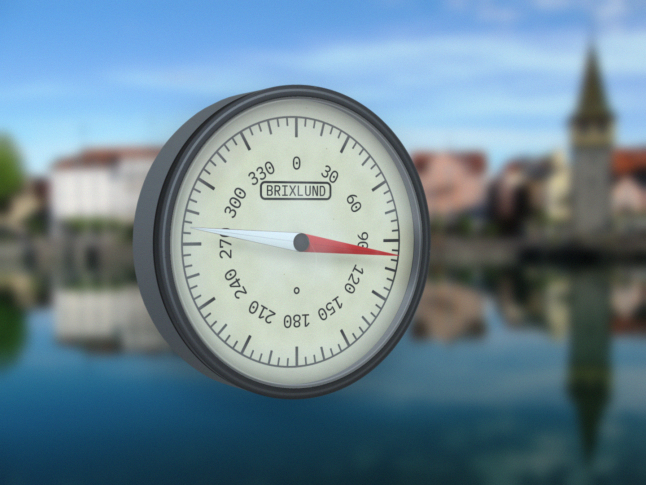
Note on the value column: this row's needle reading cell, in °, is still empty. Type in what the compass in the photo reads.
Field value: 97.5 °
